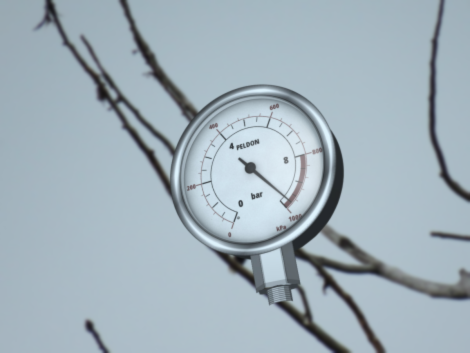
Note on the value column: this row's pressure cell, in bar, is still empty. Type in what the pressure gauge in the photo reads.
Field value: 9.75 bar
